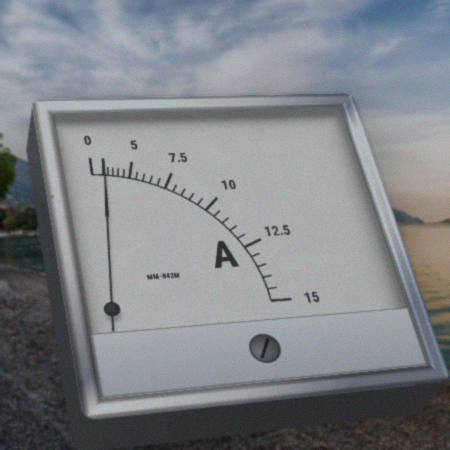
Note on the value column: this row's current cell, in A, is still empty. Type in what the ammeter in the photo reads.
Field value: 2.5 A
